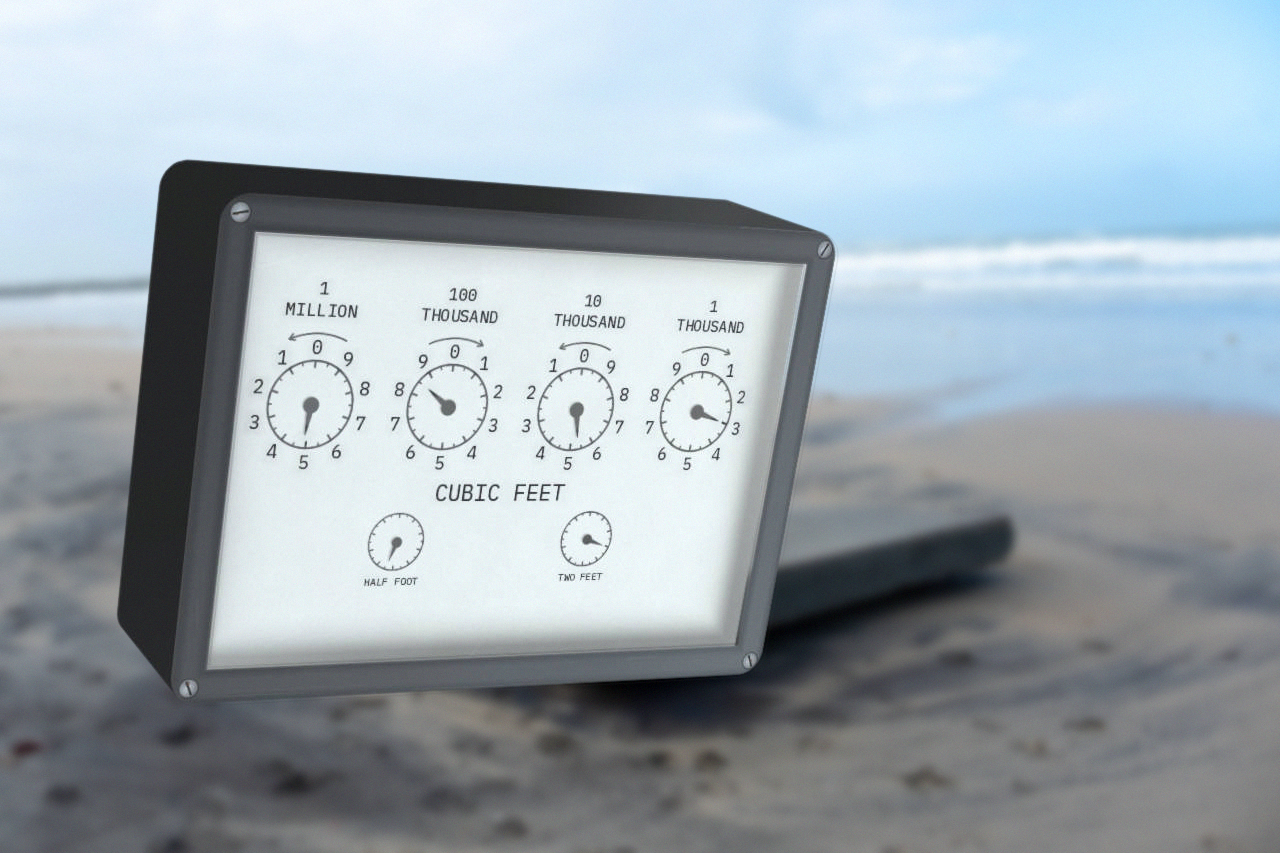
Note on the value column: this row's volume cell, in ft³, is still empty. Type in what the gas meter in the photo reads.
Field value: 485300 ft³
